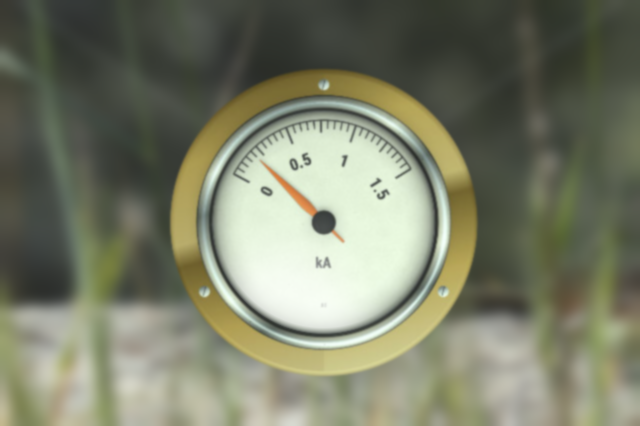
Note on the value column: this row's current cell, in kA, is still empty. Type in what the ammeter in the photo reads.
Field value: 0.2 kA
